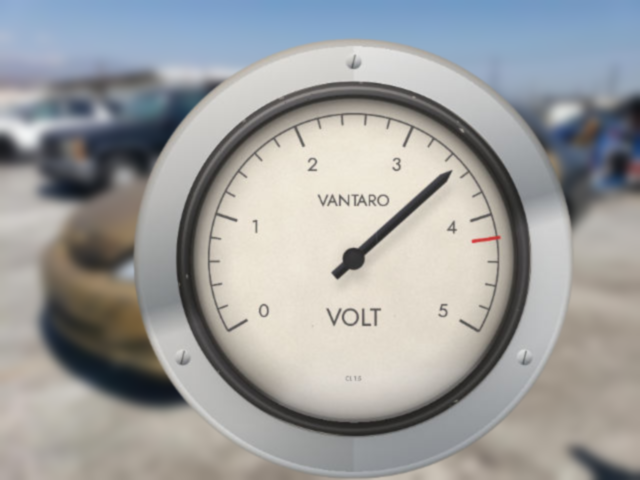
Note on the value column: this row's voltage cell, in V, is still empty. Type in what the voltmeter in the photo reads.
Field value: 3.5 V
